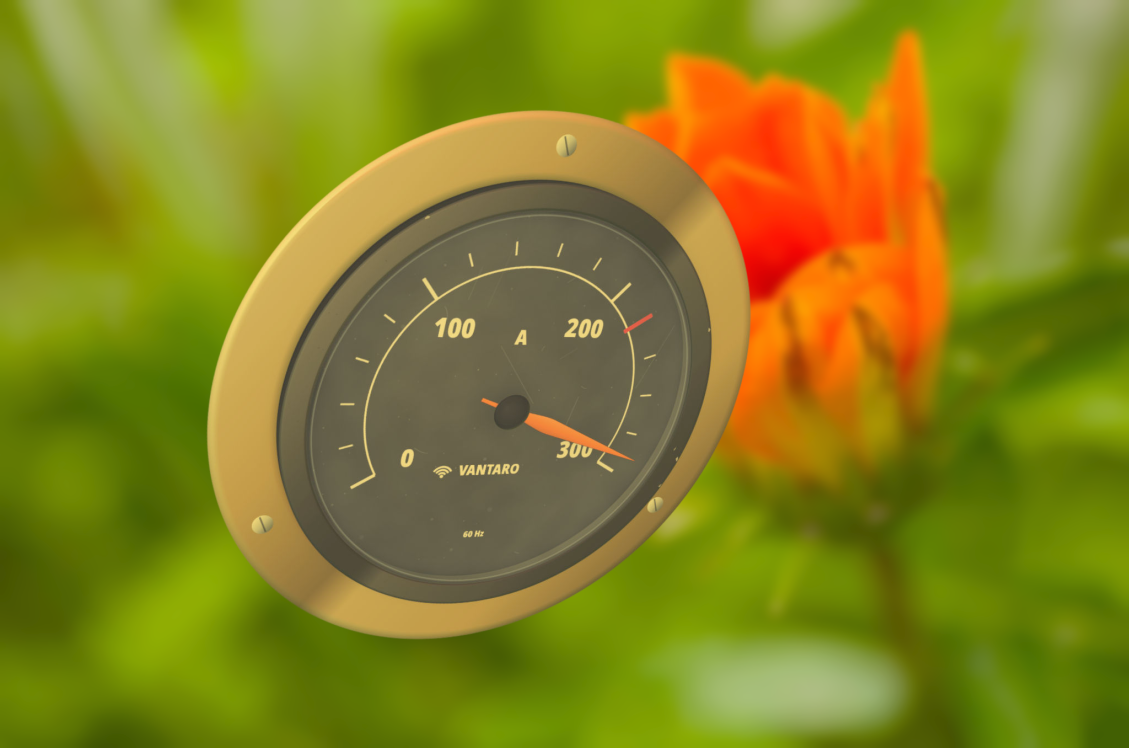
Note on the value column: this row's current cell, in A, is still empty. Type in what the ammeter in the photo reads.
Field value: 290 A
